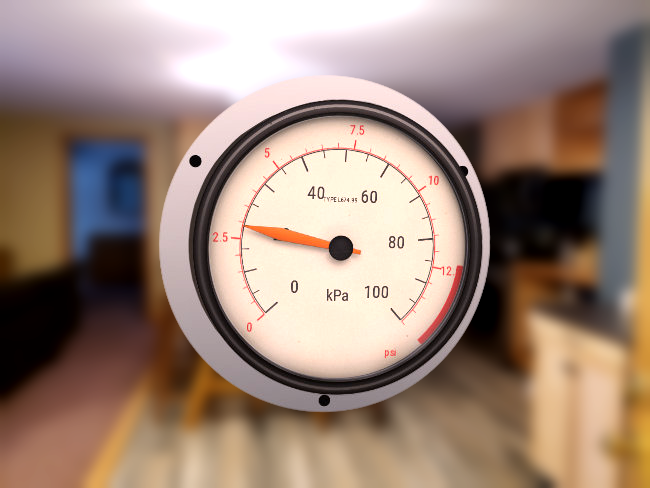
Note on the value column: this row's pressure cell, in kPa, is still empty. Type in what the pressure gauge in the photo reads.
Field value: 20 kPa
